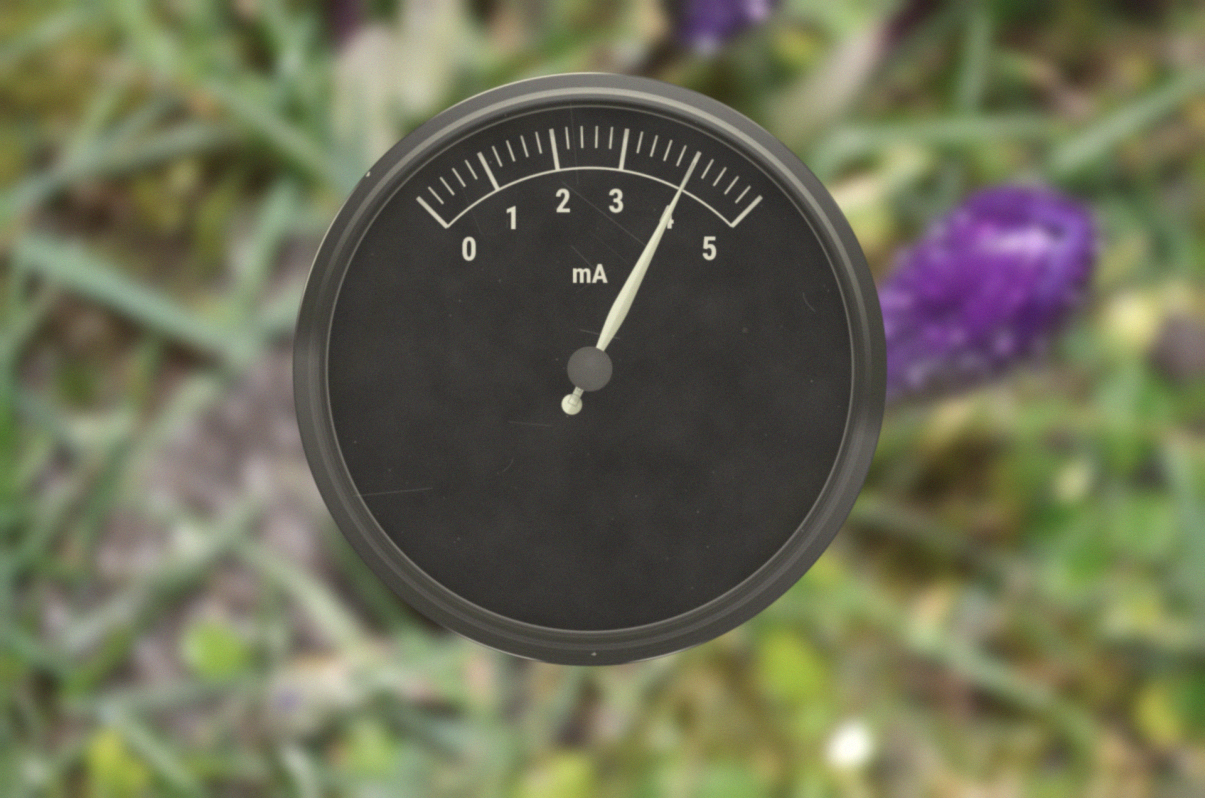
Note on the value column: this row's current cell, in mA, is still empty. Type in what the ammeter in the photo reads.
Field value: 4 mA
